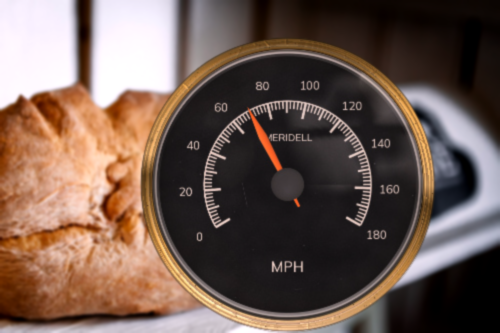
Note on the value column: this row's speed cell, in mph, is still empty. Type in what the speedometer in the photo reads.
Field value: 70 mph
